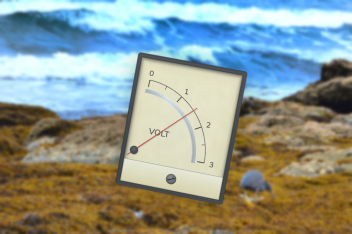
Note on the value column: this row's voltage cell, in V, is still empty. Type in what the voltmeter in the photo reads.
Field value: 1.5 V
